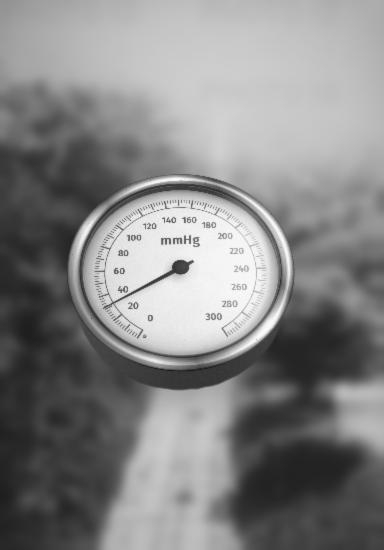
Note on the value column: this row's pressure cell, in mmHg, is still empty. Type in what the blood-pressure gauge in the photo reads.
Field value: 30 mmHg
